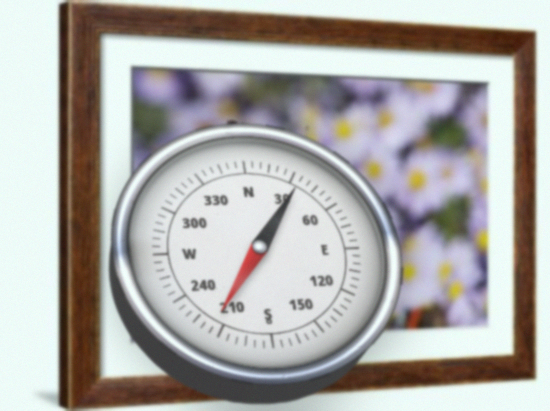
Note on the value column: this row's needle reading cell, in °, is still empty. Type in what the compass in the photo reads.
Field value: 215 °
